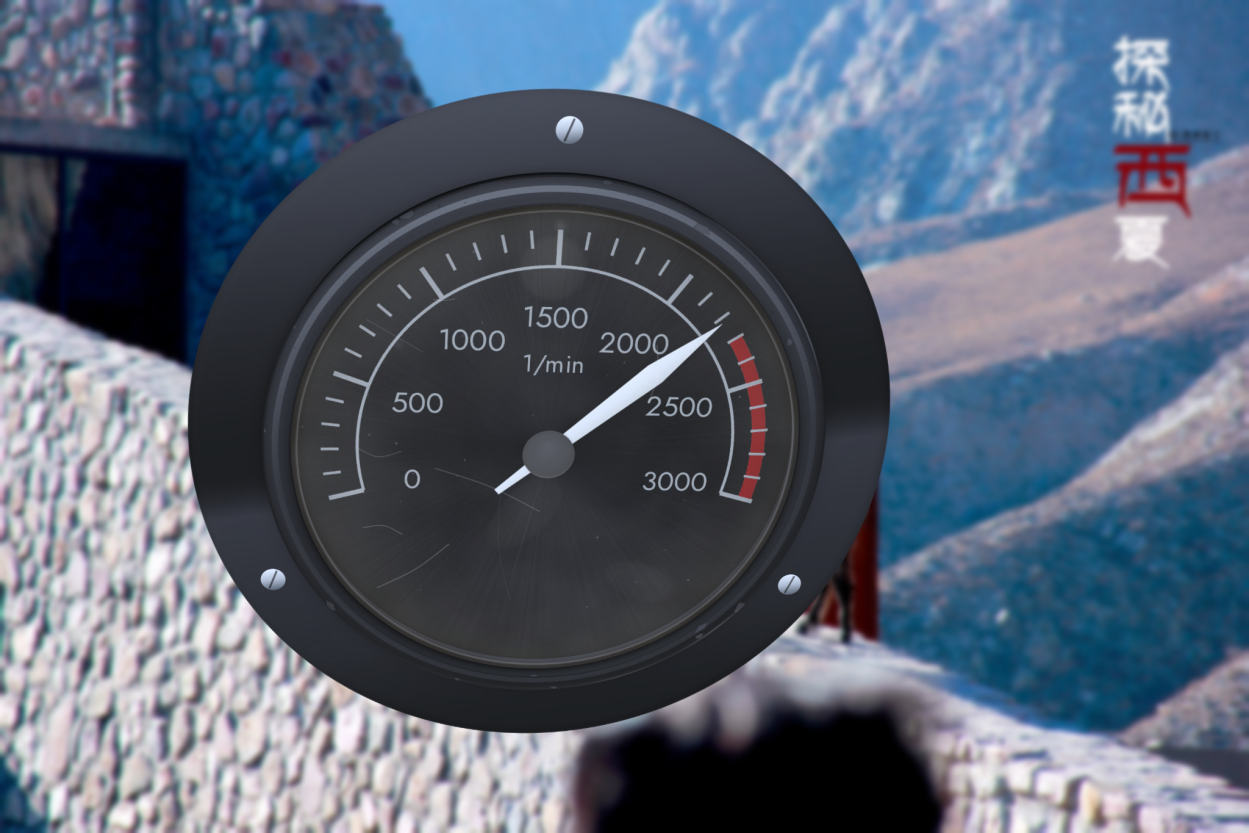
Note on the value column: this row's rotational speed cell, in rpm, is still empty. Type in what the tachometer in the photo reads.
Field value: 2200 rpm
